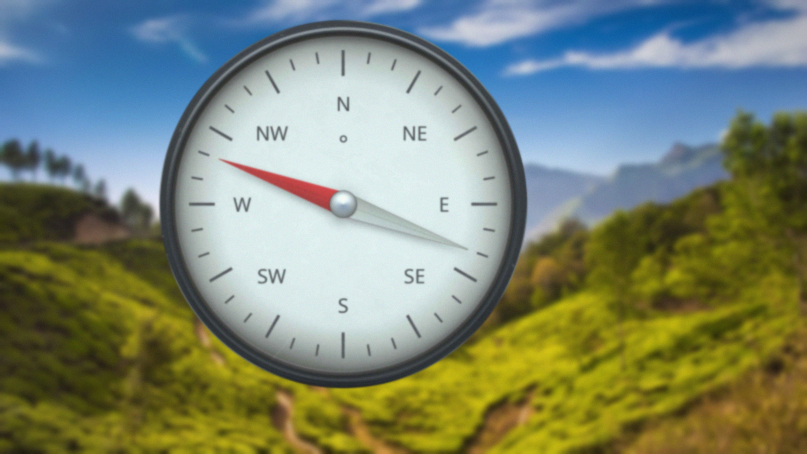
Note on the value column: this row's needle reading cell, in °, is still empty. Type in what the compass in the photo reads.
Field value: 290 °
